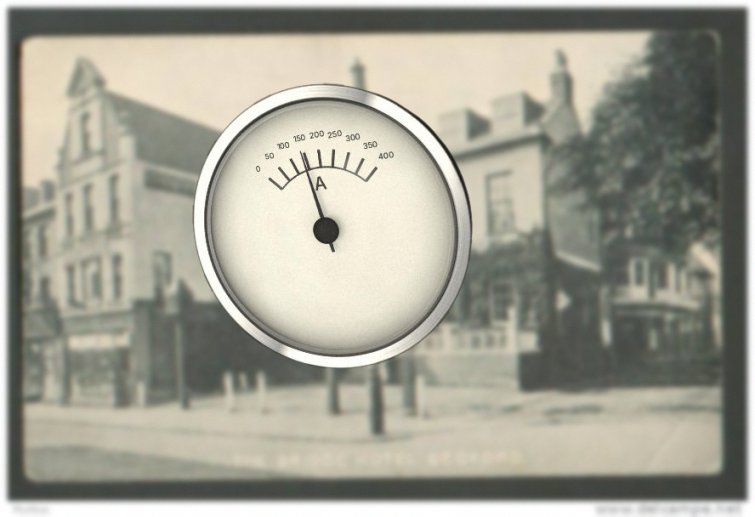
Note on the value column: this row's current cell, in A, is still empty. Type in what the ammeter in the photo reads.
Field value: 150 A
